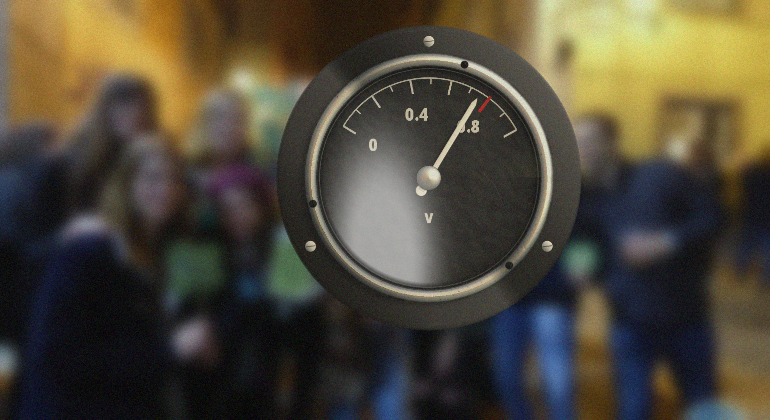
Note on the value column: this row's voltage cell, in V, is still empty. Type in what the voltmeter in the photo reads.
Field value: 0.75 V
